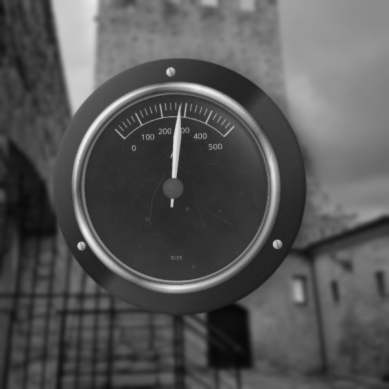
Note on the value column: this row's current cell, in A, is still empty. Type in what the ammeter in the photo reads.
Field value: 280 A
